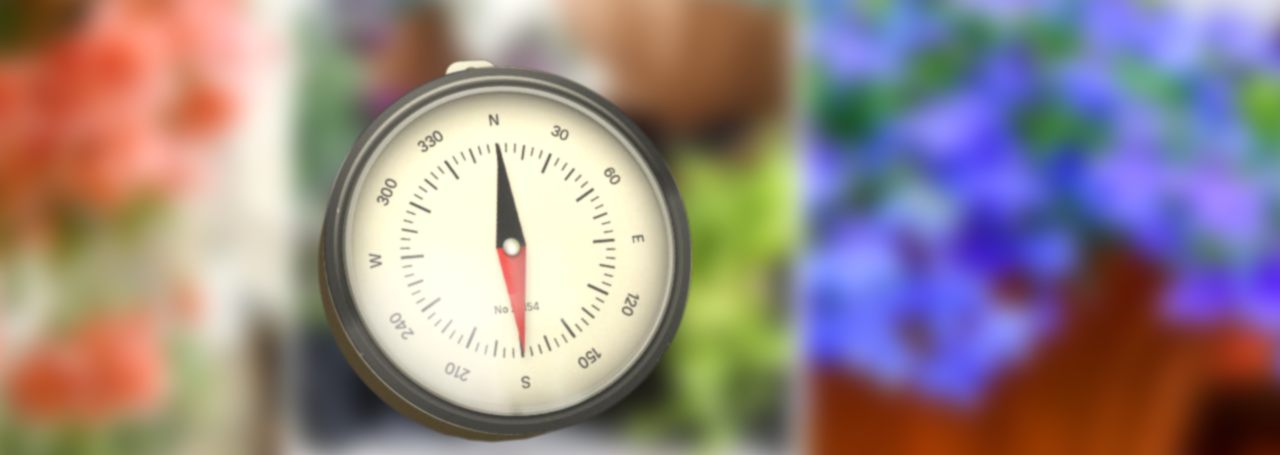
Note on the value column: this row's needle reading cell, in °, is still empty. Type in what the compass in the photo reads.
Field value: 180 °
